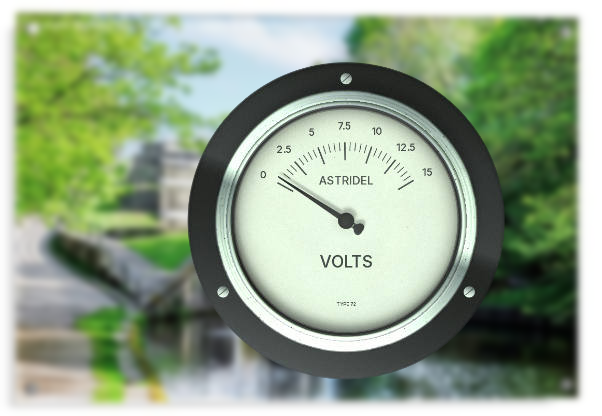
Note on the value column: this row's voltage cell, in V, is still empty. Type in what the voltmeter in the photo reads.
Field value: 0.5 V
